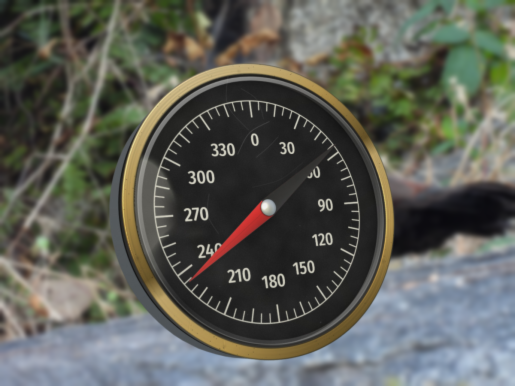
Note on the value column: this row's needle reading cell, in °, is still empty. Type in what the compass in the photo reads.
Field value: 235 °
